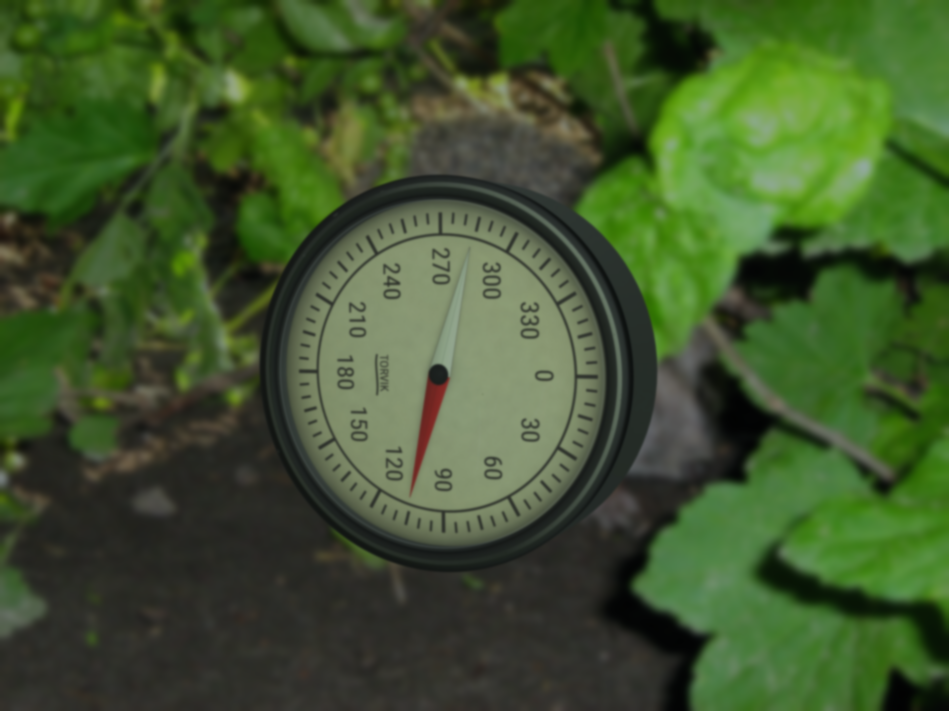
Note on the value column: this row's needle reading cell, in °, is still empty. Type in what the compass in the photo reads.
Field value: 105 °
